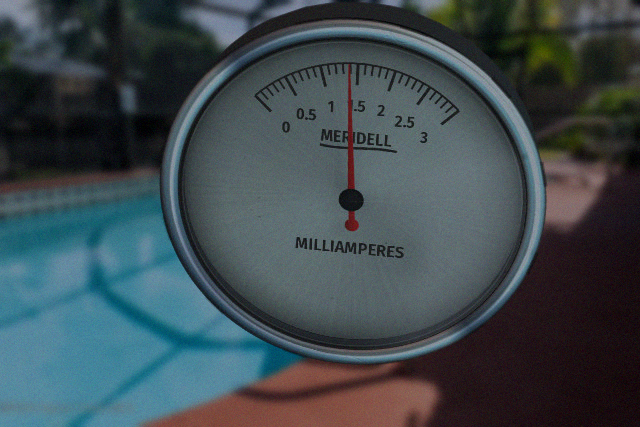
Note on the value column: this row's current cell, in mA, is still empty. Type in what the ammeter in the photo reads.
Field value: 1.4 mA
